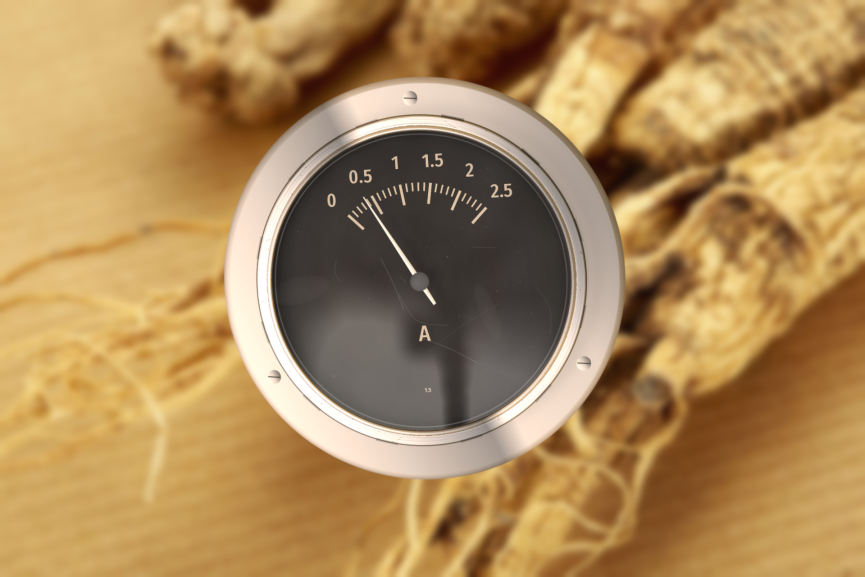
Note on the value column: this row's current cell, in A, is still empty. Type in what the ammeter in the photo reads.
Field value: 0.4 A
